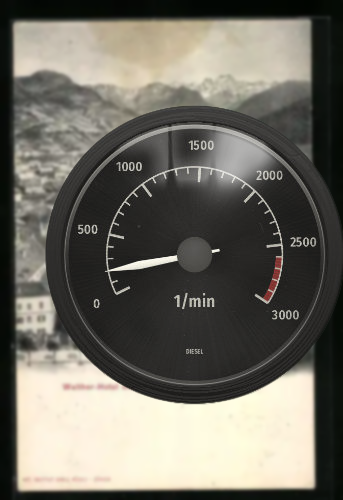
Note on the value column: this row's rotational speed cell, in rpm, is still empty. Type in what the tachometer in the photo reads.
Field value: 200 rpm
